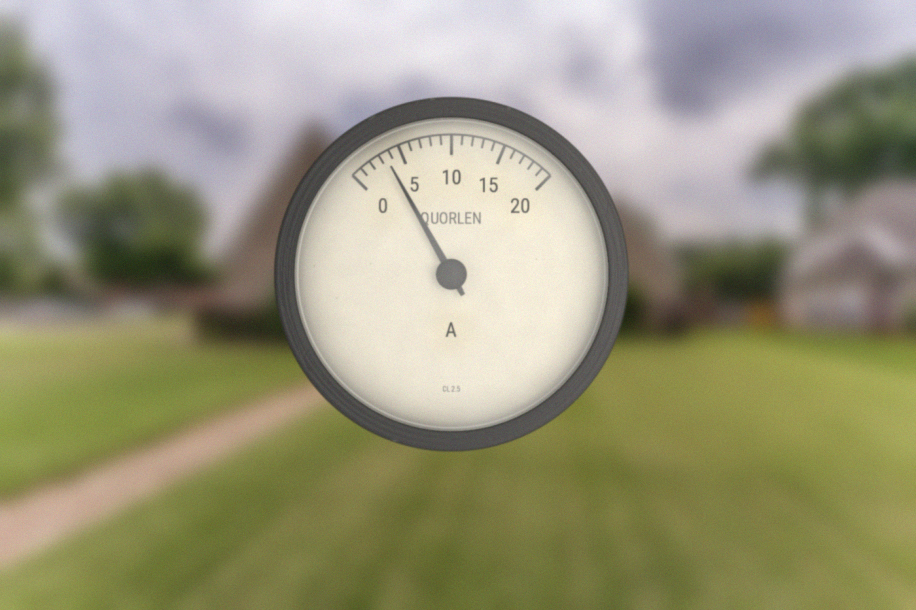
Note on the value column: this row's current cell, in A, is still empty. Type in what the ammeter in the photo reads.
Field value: 3.5 A
